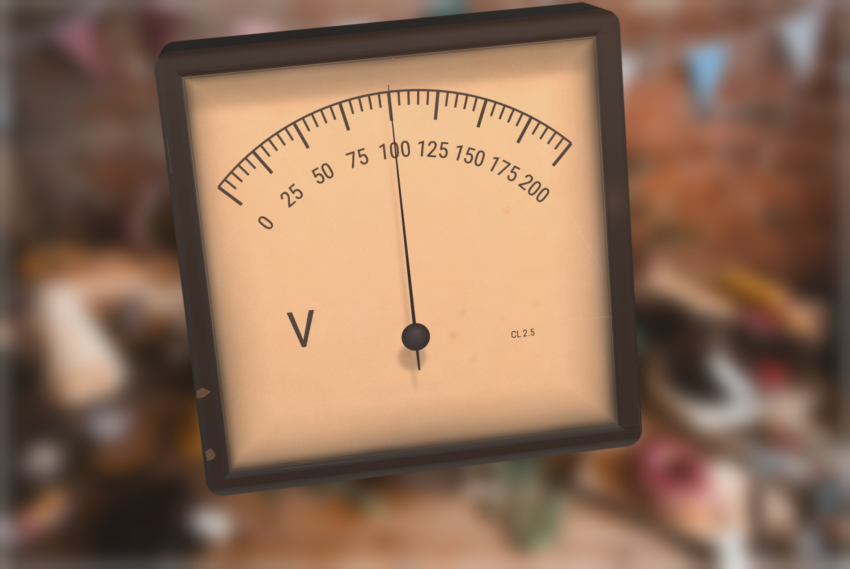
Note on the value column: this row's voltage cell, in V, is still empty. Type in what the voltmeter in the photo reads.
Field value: 100 V
